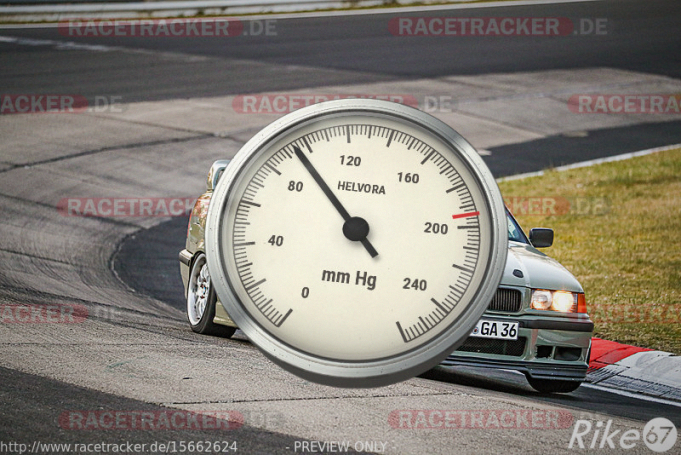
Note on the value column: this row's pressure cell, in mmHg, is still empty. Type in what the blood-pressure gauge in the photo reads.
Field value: 94 mmHg
